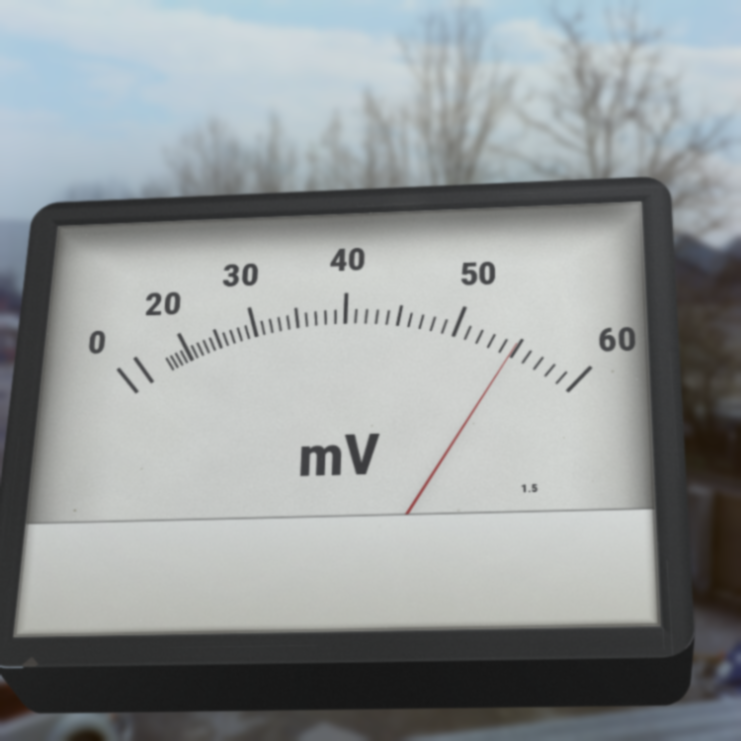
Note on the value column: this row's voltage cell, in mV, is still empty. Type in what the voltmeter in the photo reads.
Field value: 55 mV
